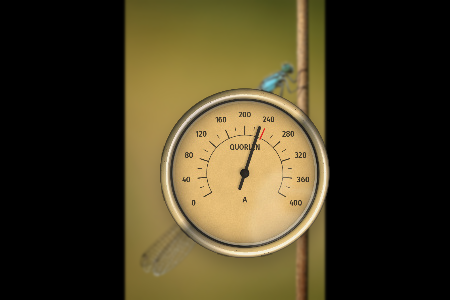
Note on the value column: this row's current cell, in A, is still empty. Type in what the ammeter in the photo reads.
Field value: 230 A
